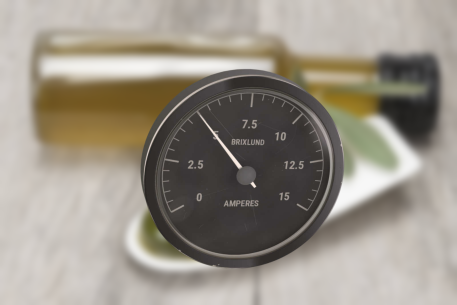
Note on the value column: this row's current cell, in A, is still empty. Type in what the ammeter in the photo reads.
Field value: 5 A
